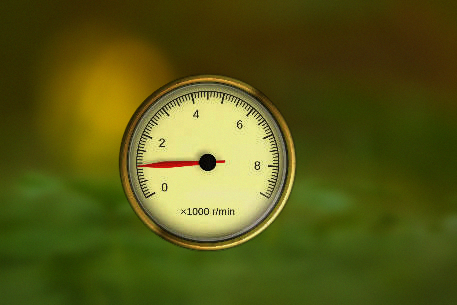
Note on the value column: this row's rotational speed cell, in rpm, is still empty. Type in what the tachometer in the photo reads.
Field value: 1000 rpm
